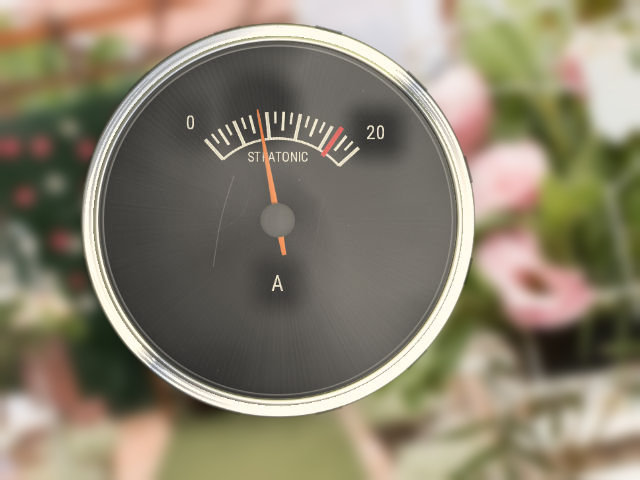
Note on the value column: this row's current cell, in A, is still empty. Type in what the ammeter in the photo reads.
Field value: 7 A
